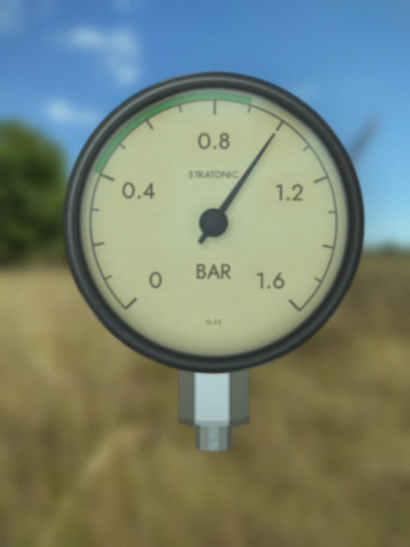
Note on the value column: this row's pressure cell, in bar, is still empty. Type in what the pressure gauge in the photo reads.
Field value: 1 bar
